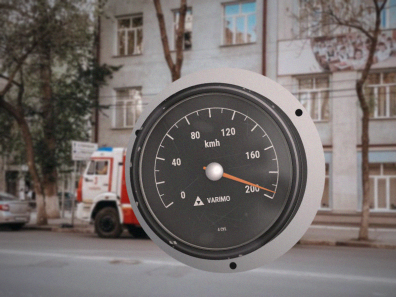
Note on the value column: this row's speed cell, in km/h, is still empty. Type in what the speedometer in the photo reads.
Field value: 195 km/h
